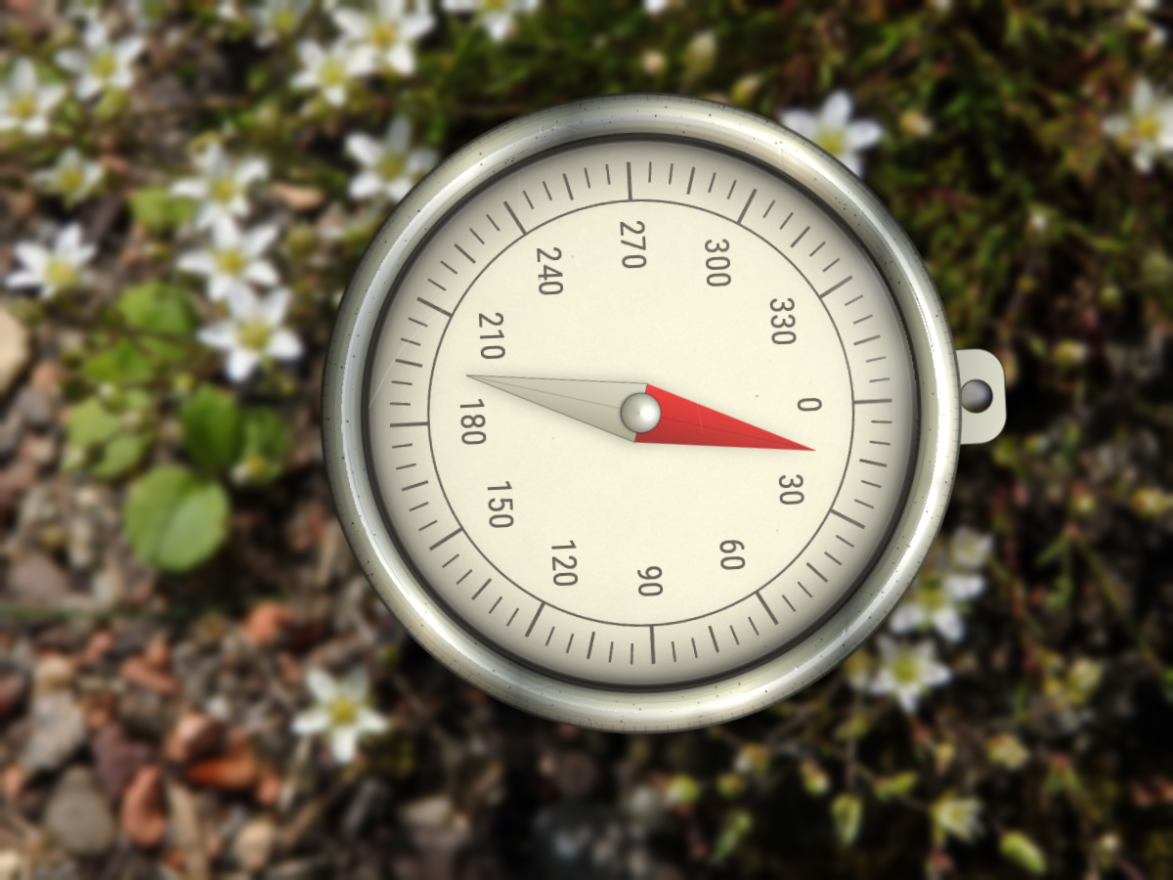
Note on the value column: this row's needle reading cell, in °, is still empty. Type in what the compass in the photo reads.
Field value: 15 °
